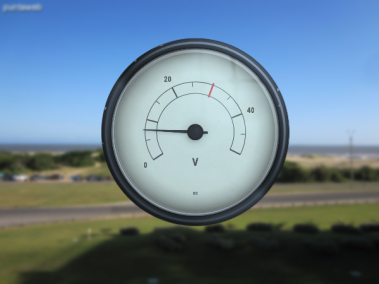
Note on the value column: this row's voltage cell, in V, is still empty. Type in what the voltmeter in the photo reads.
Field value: 7.5 V
